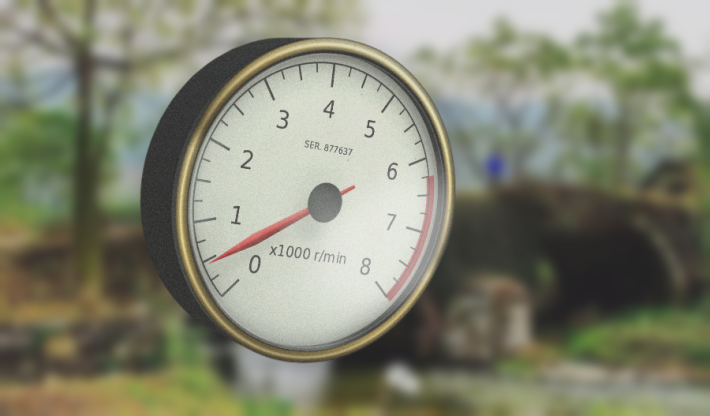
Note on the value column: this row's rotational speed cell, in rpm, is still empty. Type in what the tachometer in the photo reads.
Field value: 500 rpm
